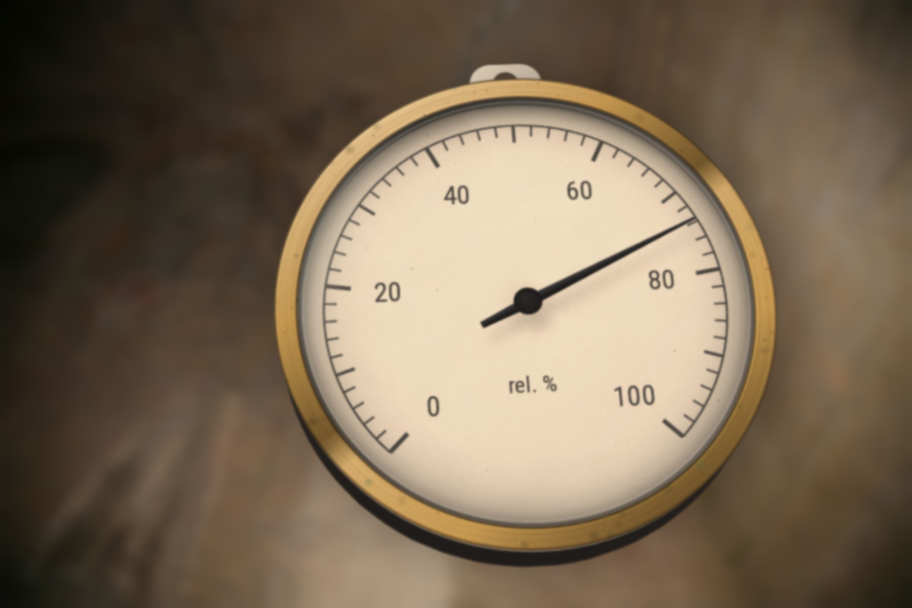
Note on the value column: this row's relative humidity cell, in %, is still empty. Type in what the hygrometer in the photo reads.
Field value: 74 %
